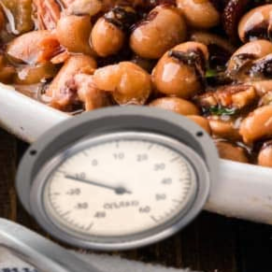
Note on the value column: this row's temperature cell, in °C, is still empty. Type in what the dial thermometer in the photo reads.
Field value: -10 °C
